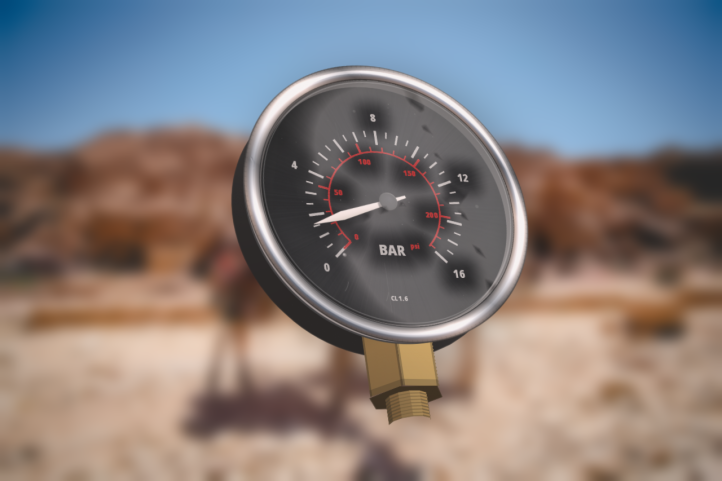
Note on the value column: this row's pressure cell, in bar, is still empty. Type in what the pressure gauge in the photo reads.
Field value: 1.5 bar
